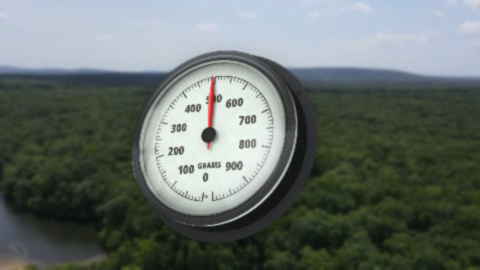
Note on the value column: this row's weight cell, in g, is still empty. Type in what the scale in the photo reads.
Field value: 500 g
